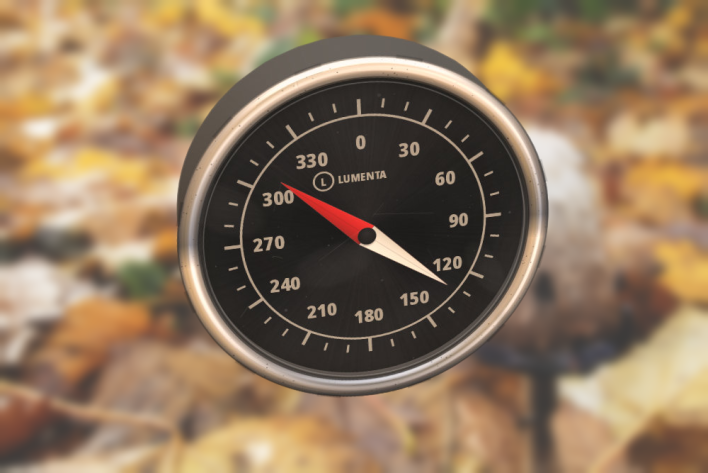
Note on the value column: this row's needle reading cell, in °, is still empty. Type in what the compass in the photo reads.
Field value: 310 °
